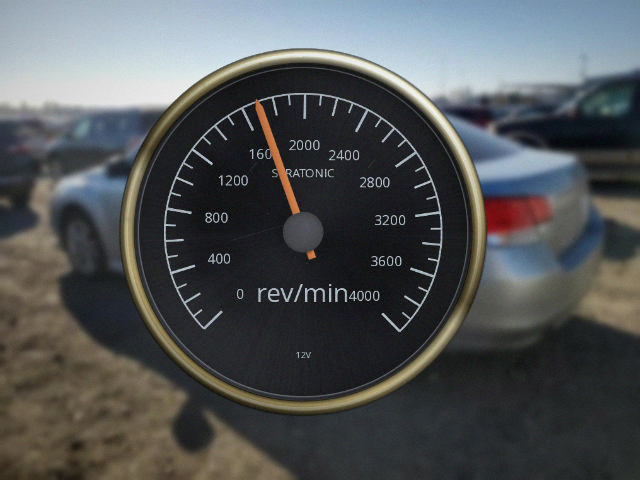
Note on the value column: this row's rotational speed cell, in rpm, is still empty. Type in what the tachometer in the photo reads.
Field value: 1700 rpm
